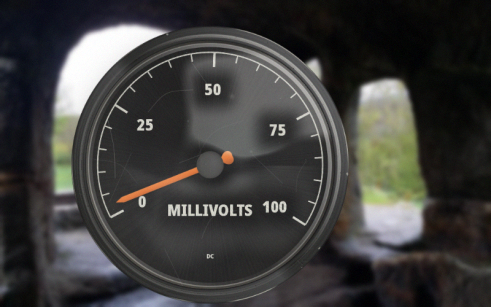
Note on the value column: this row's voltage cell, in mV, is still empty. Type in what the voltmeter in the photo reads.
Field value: 2.5 mV
